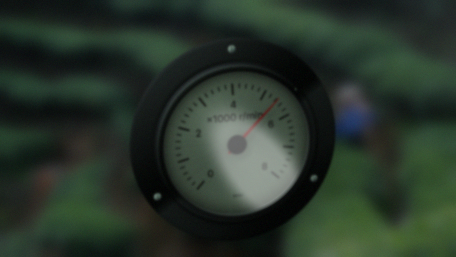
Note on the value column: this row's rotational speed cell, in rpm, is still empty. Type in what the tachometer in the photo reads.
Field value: 5400 rpm
